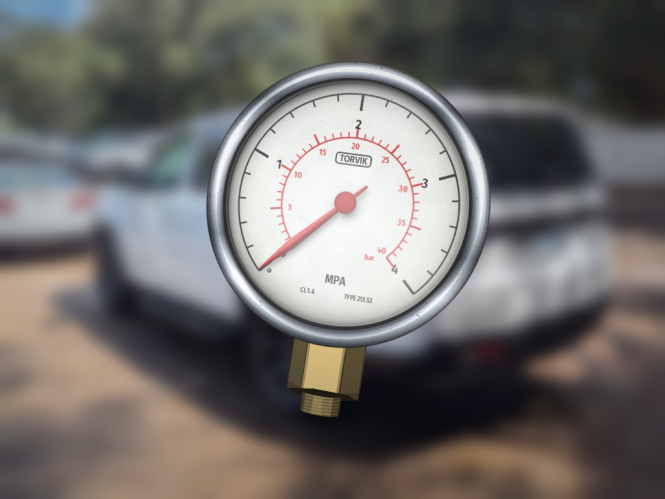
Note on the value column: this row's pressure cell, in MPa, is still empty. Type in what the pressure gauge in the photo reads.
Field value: 0 MPa
